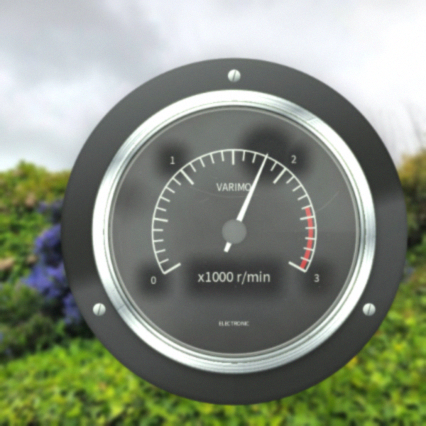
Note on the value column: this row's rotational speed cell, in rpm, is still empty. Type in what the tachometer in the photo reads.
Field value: 1800 rpm
